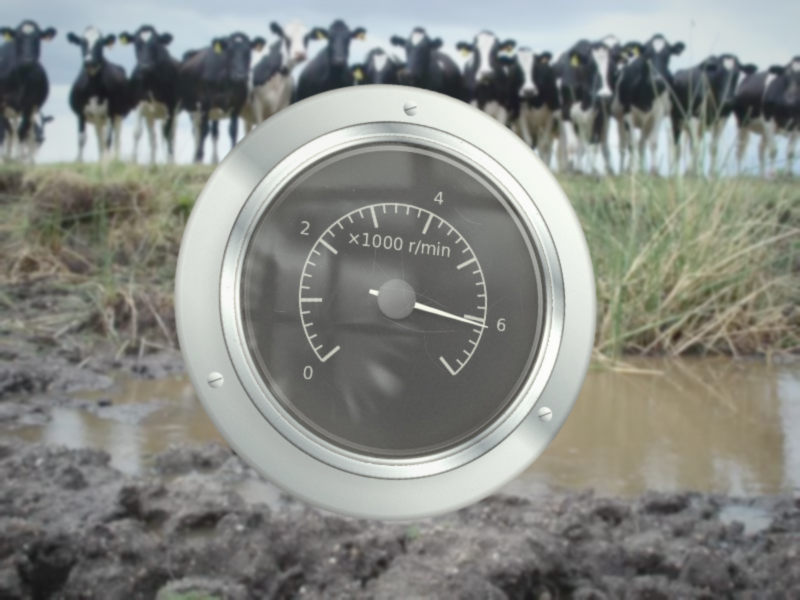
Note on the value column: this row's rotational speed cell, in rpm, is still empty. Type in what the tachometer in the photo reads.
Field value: 6100 rpm
